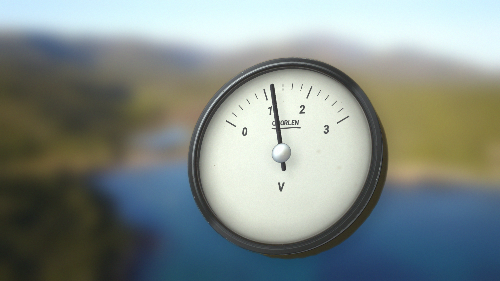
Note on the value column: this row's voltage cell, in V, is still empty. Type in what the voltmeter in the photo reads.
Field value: 1.2 V
